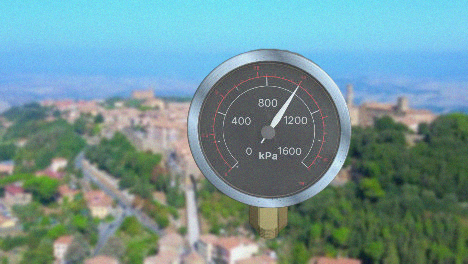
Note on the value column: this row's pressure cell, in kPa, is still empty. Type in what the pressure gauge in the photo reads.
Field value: 1000 kPa
